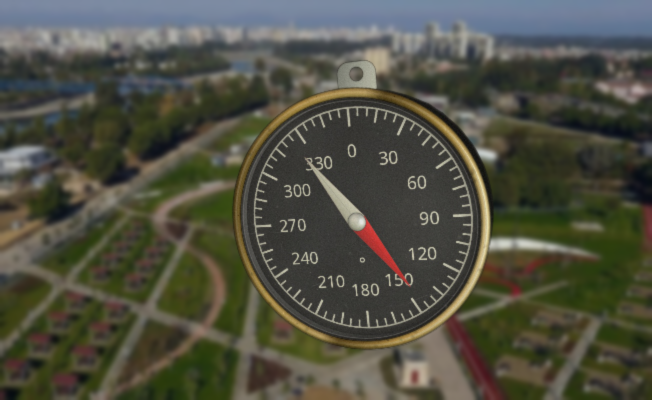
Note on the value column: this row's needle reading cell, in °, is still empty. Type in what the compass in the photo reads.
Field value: 145 °
